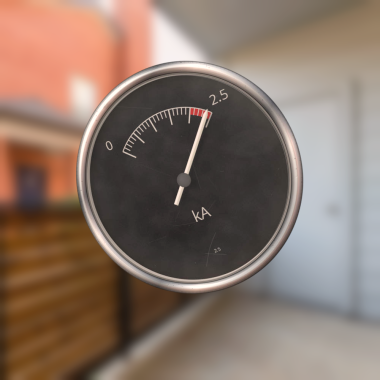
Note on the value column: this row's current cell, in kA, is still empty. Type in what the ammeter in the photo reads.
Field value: 2.4 kA
